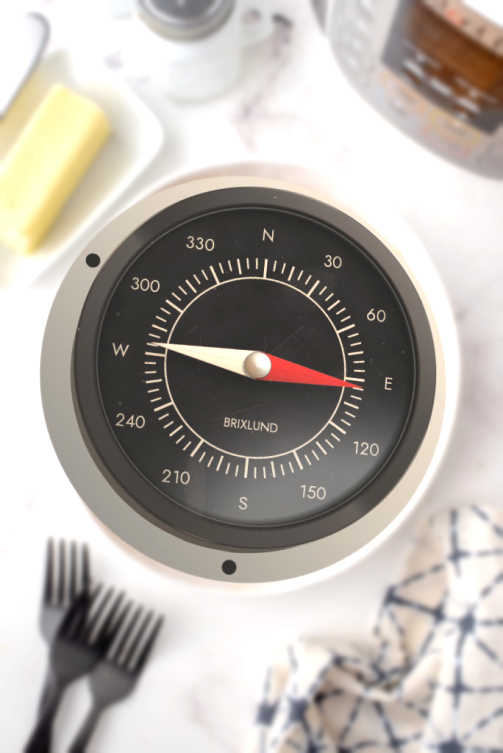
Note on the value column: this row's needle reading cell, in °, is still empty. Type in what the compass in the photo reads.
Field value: 95 °
